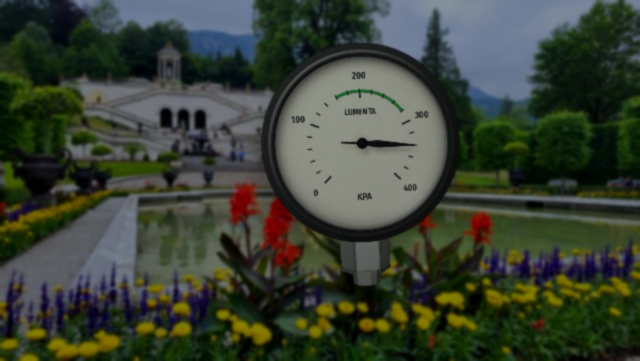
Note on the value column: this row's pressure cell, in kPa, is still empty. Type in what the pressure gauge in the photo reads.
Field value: 340 kPa
